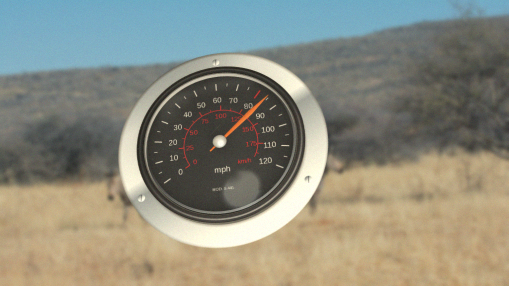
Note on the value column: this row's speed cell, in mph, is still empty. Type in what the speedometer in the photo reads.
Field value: 85 mph
